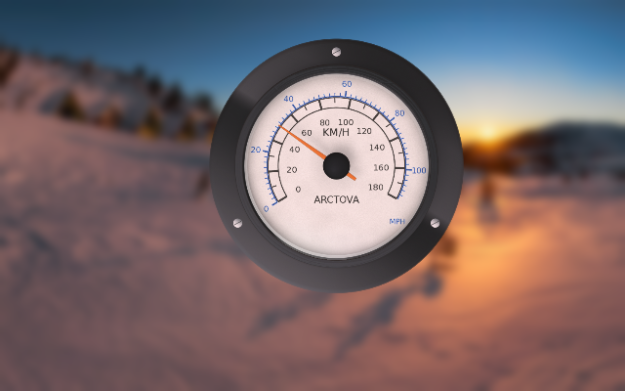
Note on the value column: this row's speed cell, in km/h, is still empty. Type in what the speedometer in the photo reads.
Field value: 50 km/h
